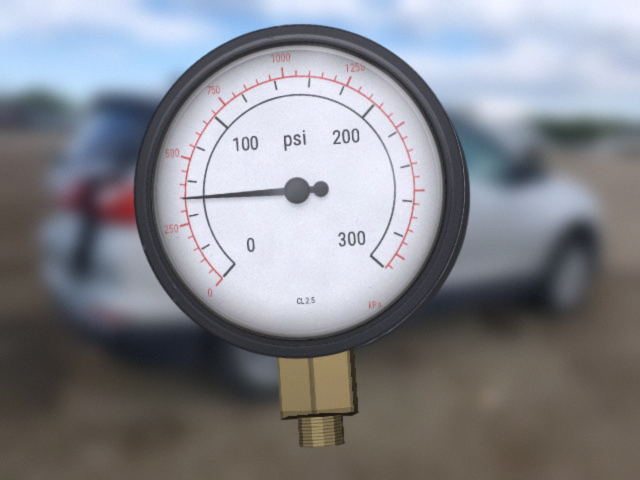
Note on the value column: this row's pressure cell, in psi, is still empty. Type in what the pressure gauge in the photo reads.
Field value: 50 psi
